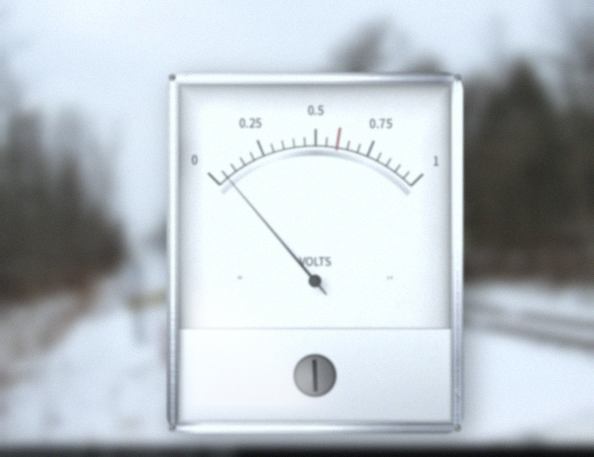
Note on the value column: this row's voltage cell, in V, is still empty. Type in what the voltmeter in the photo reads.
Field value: 0.05 V
